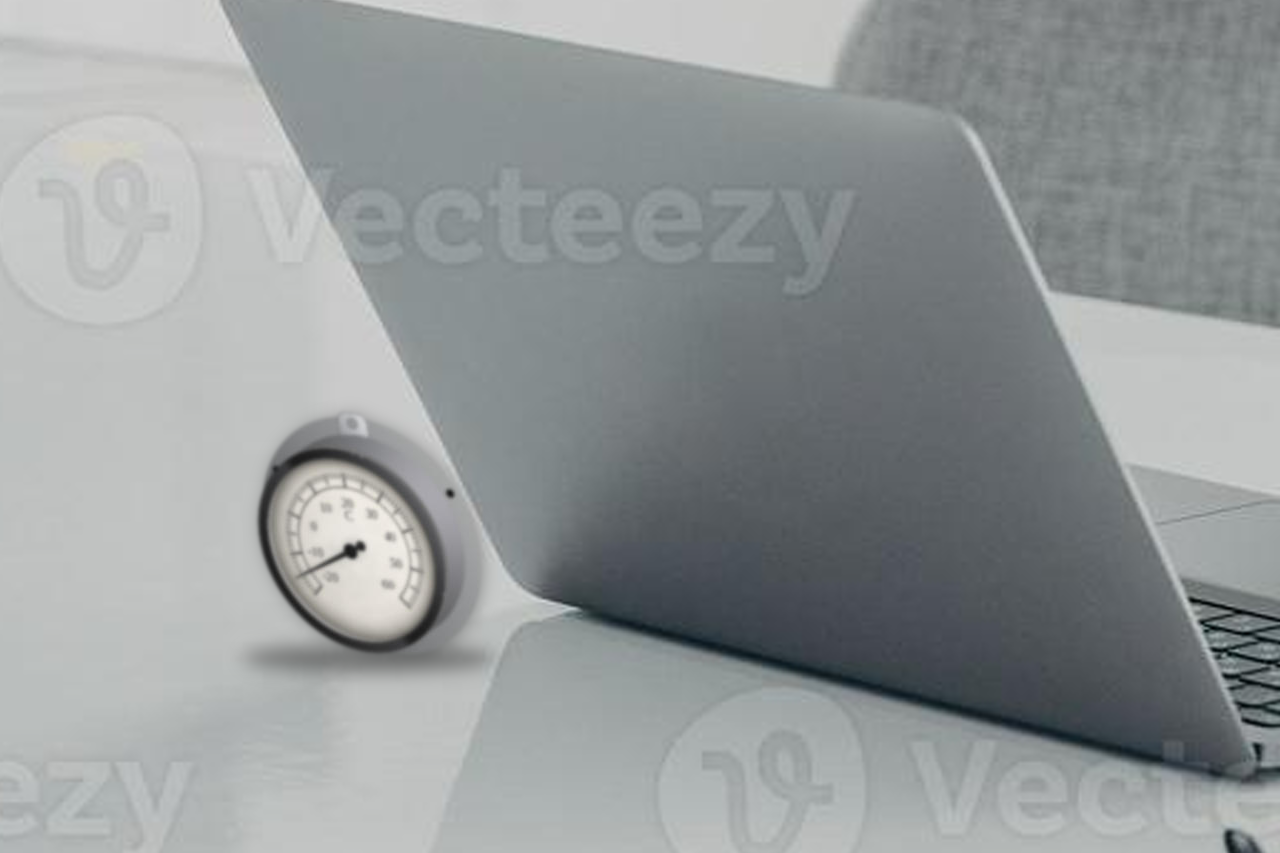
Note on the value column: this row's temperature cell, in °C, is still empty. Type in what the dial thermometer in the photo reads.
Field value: -15 °C
